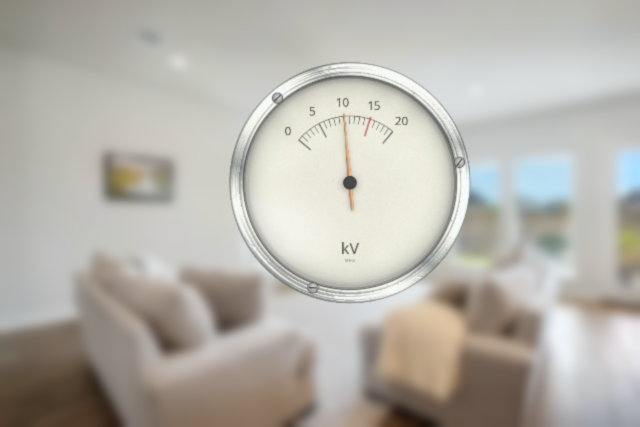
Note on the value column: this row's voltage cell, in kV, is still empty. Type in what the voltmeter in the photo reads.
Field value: 10 kV
